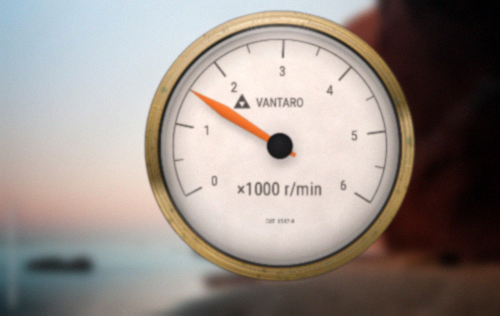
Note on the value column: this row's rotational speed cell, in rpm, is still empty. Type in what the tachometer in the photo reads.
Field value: 1500 rpm
